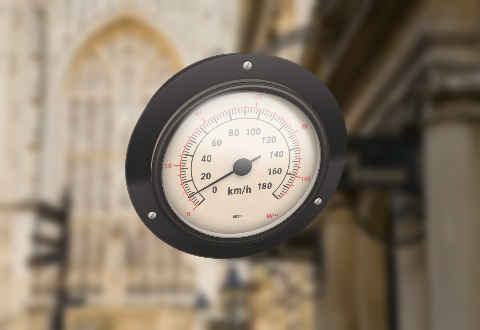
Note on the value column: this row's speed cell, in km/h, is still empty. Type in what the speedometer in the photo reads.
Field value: 10 km/h
